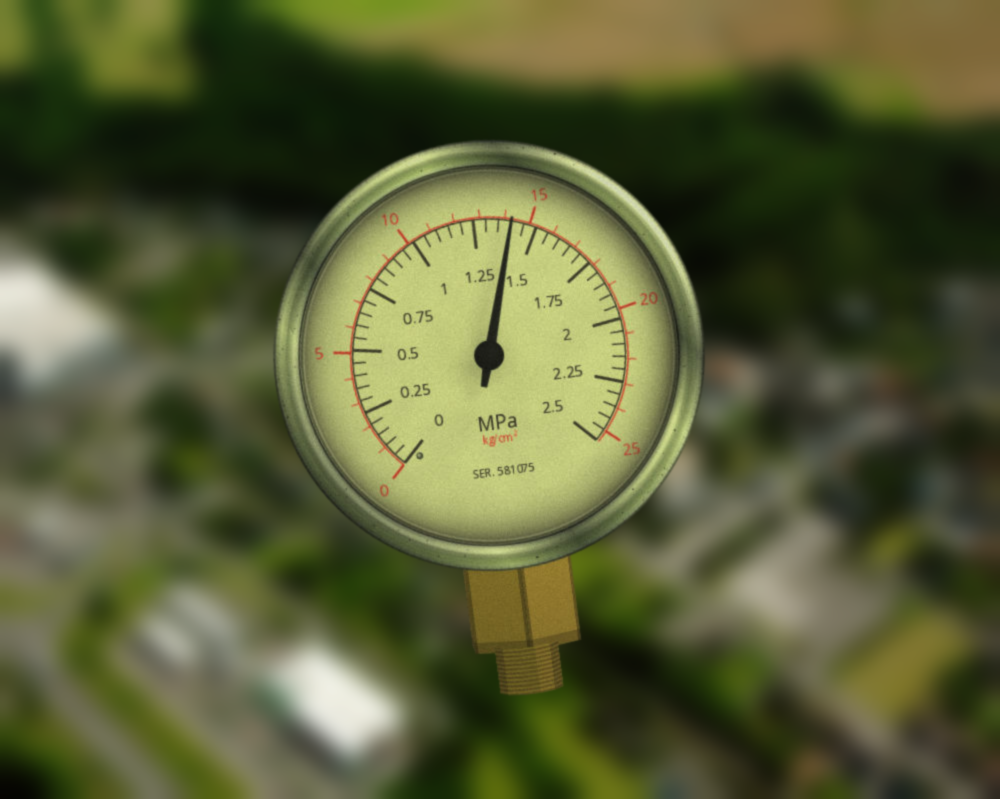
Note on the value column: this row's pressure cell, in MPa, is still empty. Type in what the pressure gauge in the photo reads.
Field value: 1.4 MPa
